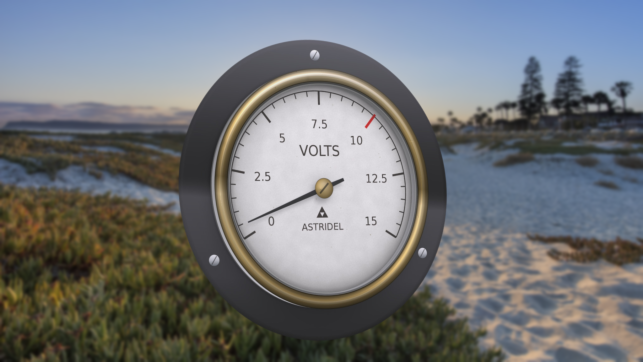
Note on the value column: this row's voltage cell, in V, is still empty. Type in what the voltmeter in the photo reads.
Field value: 0.5 V
